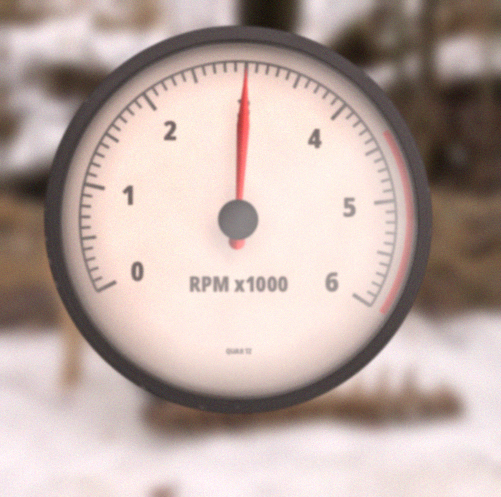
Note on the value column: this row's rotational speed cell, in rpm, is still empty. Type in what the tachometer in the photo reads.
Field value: 3000 rpm
